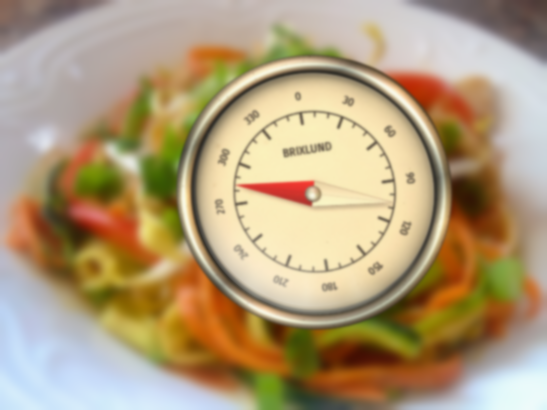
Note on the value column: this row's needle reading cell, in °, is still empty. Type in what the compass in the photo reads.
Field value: 285 °
